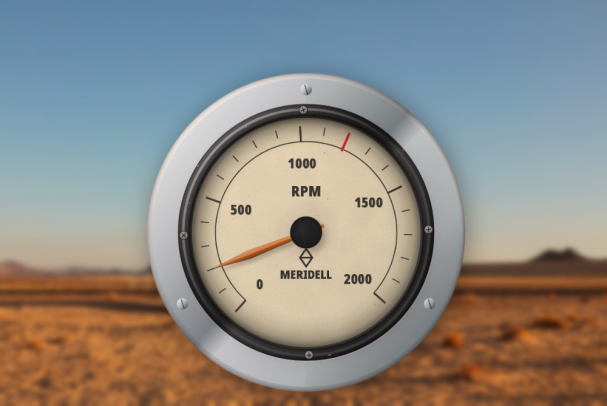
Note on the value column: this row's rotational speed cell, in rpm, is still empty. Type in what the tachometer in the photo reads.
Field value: 200 rpm
